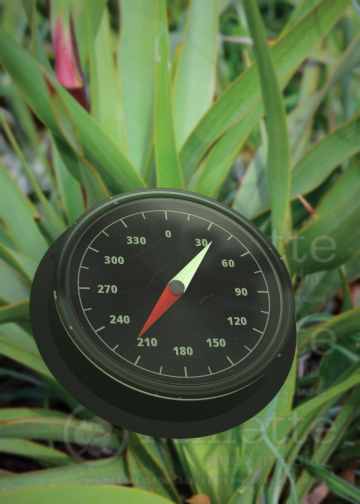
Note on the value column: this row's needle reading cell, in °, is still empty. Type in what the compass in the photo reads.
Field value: 217.5 °
